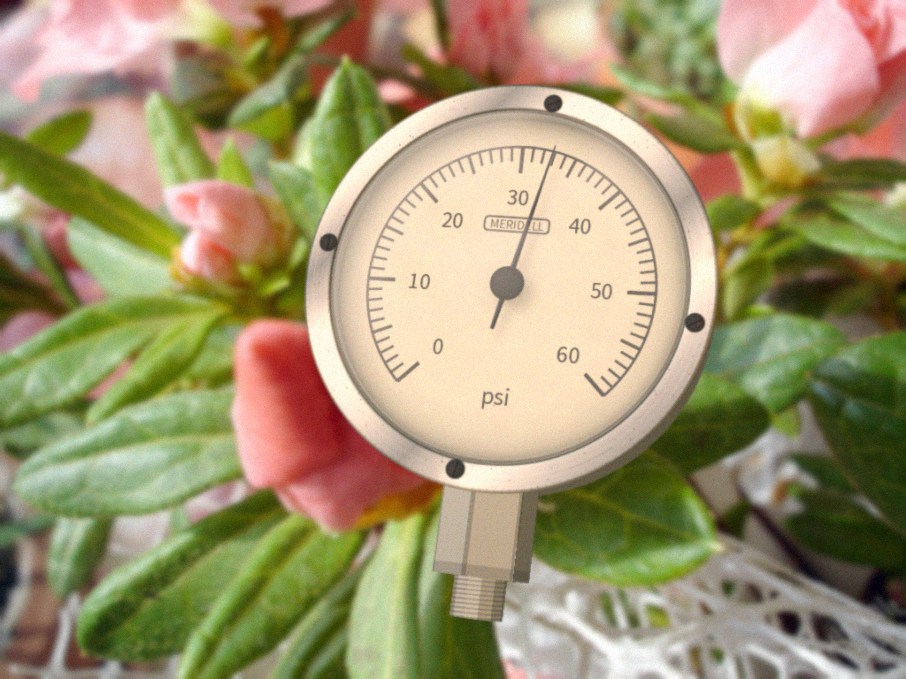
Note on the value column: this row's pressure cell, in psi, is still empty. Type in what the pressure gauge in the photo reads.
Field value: 33 psi
